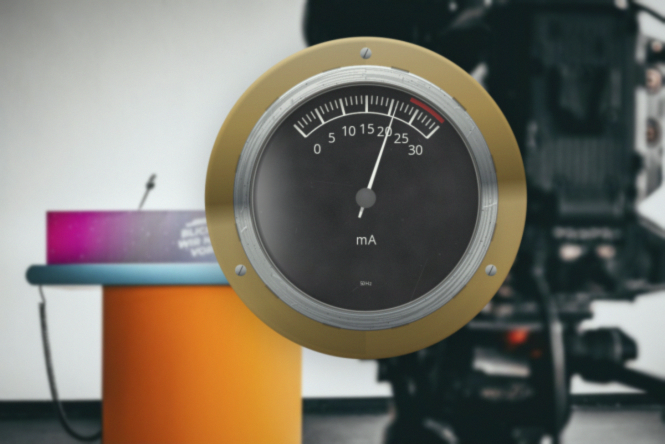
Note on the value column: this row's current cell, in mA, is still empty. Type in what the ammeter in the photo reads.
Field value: 21 mA
